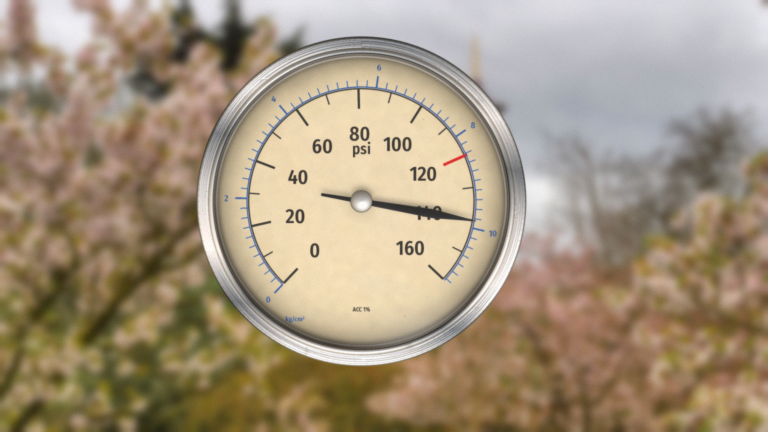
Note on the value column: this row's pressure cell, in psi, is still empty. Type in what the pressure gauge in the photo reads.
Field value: 140 psi
